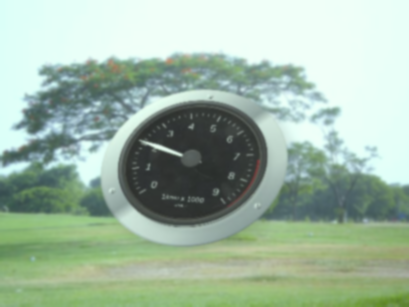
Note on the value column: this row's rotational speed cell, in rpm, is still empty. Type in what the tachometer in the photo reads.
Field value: 2000 rpm
